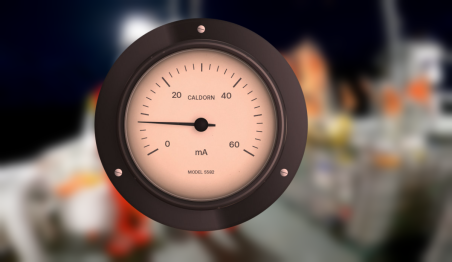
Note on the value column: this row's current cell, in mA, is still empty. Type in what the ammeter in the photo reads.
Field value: 8 mA
